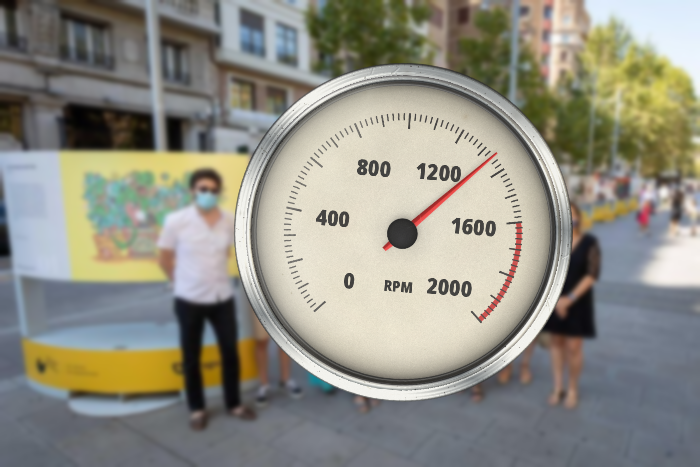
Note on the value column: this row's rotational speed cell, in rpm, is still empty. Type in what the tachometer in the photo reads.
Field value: 1340 rpm
